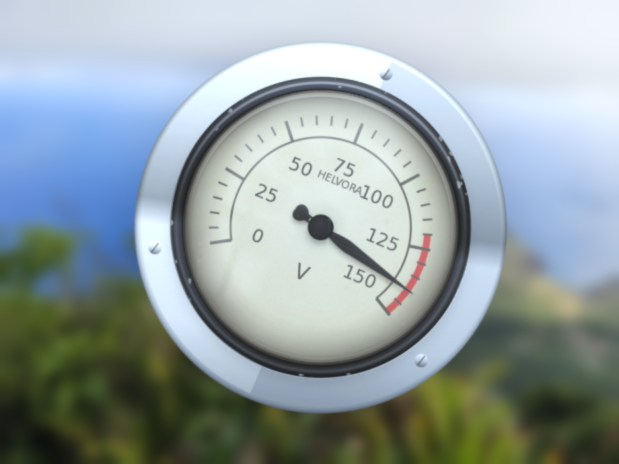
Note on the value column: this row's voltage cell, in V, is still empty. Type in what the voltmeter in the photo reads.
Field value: 140 V
